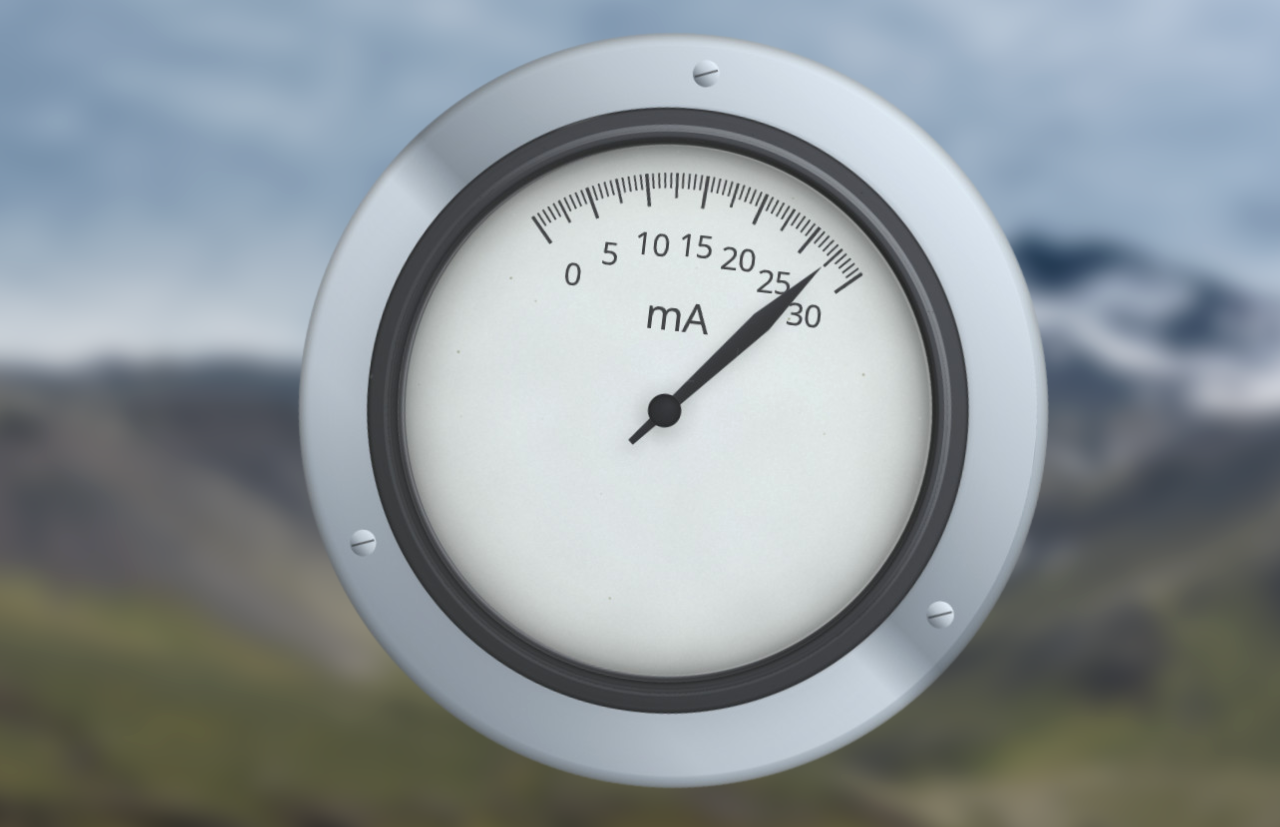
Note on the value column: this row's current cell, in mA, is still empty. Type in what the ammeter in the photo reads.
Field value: 27.5 mA
